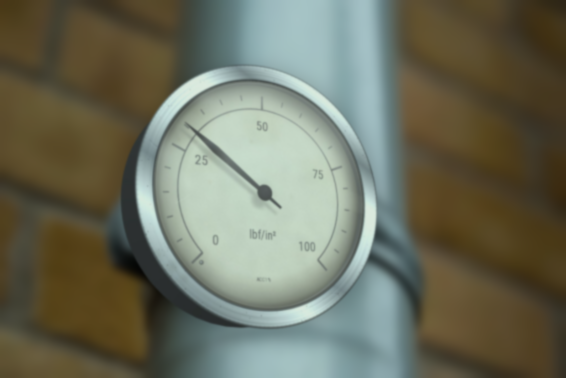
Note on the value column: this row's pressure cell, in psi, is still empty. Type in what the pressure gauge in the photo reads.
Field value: 30 psi
